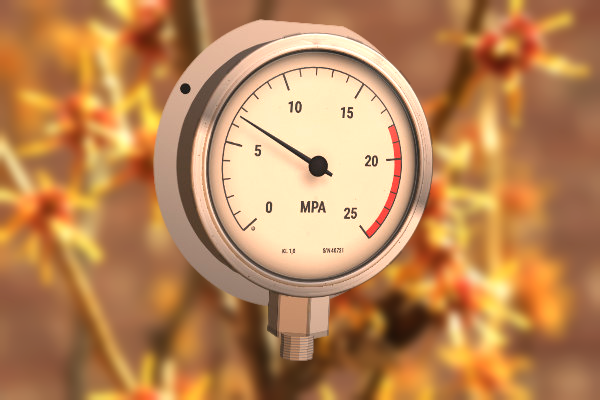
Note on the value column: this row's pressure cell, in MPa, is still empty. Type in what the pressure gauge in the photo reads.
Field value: 6.5 MPa
